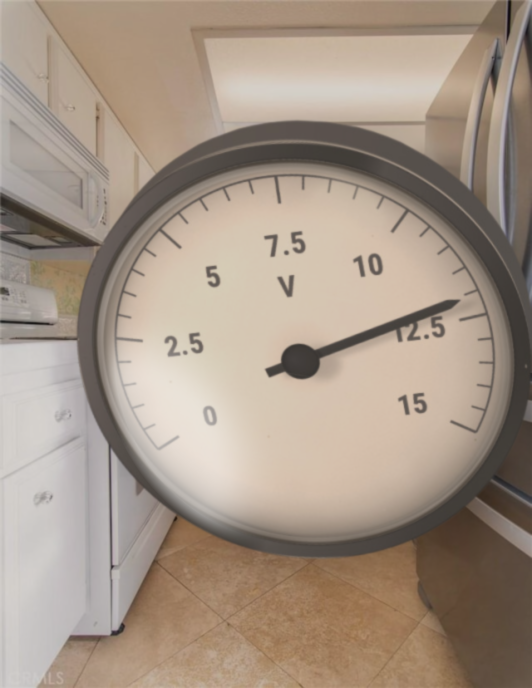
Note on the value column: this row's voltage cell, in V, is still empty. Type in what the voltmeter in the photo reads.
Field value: 12 V
